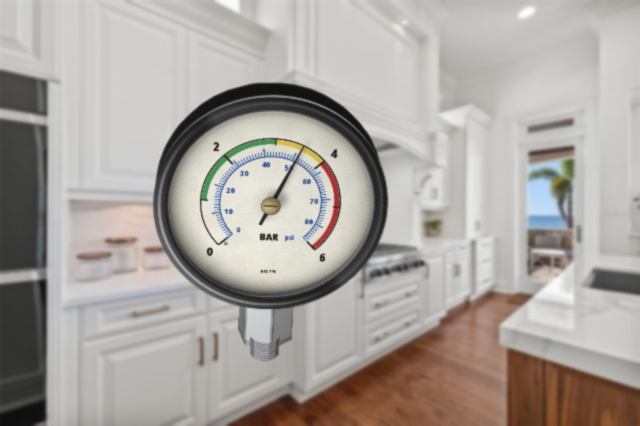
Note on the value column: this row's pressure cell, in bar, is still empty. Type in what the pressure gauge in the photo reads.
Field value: 3.5 bar
